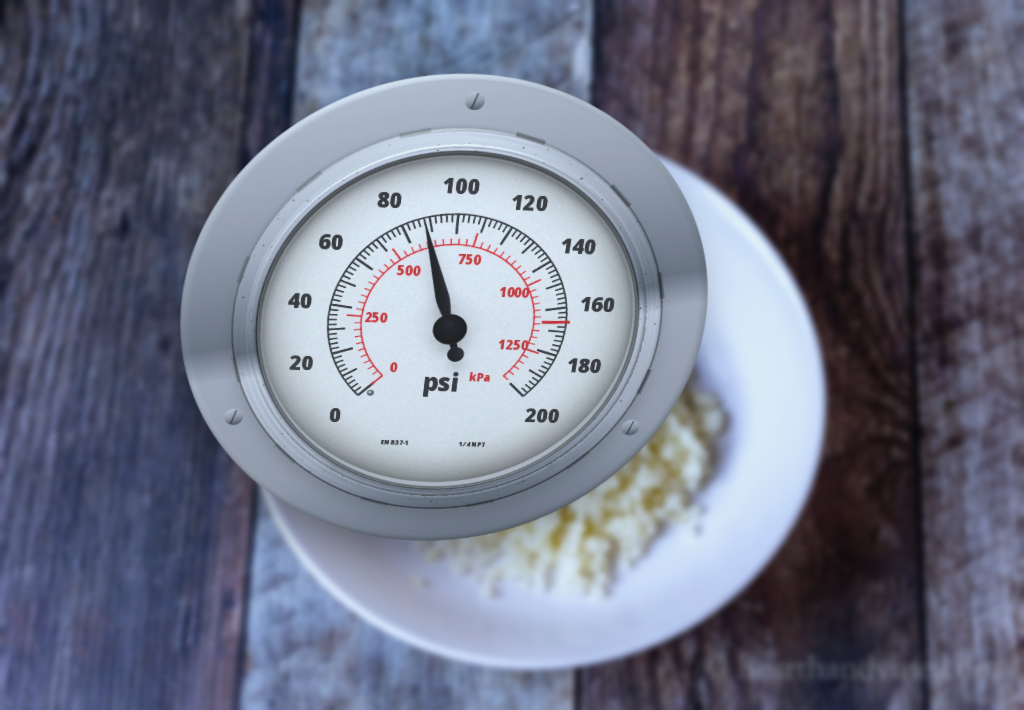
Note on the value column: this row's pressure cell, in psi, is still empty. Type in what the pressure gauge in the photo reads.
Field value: 88 psi
